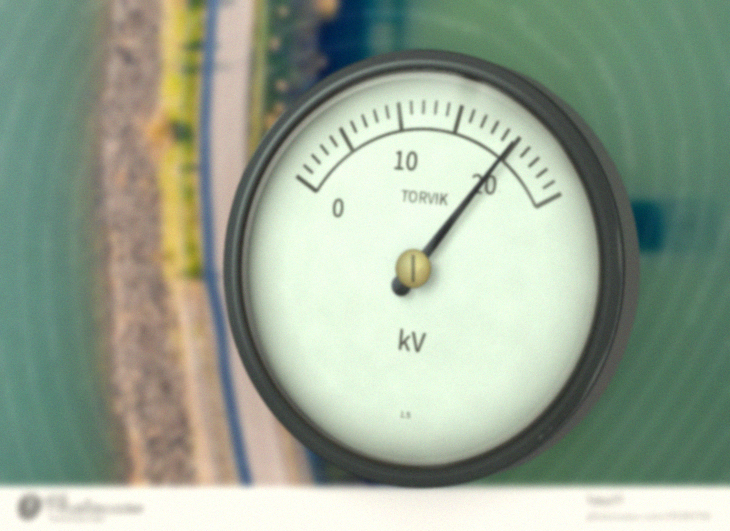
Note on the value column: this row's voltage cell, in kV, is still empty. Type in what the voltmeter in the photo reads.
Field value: 20 kV
